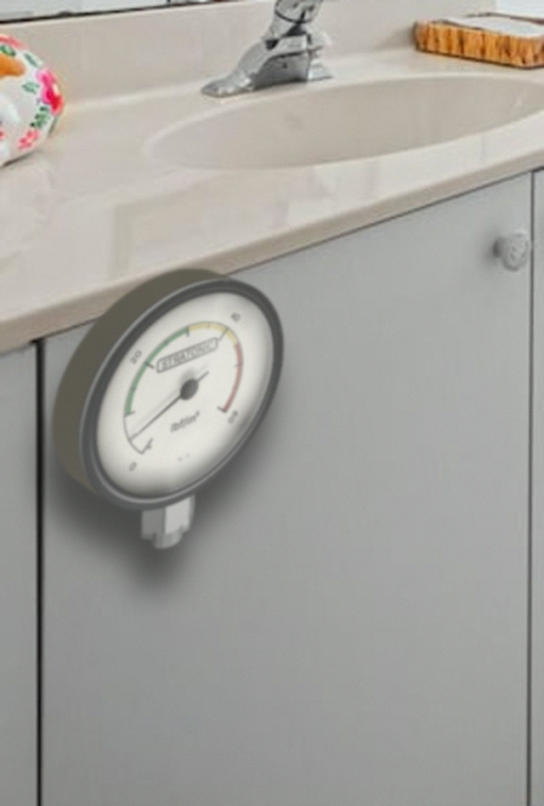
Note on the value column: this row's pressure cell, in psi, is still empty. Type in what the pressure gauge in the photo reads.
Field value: 5 psi
